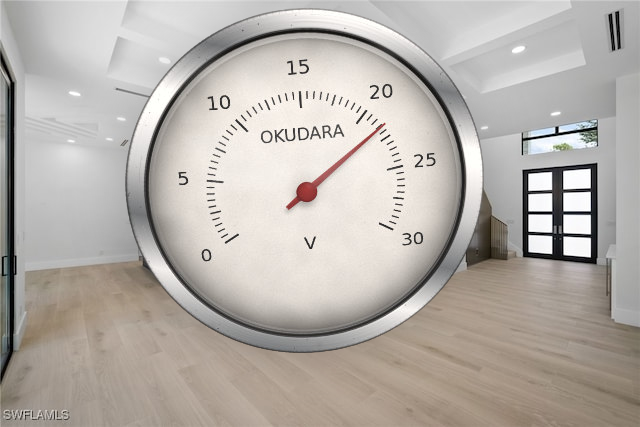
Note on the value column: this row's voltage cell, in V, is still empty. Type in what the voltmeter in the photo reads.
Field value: 21.5 V
